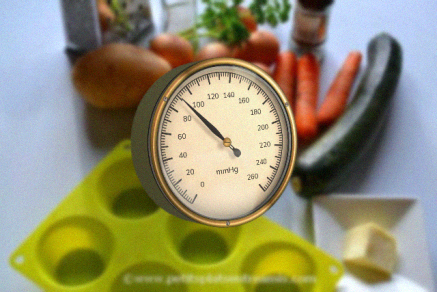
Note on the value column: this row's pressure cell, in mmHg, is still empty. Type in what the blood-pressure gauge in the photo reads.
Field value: 90 mmHg
